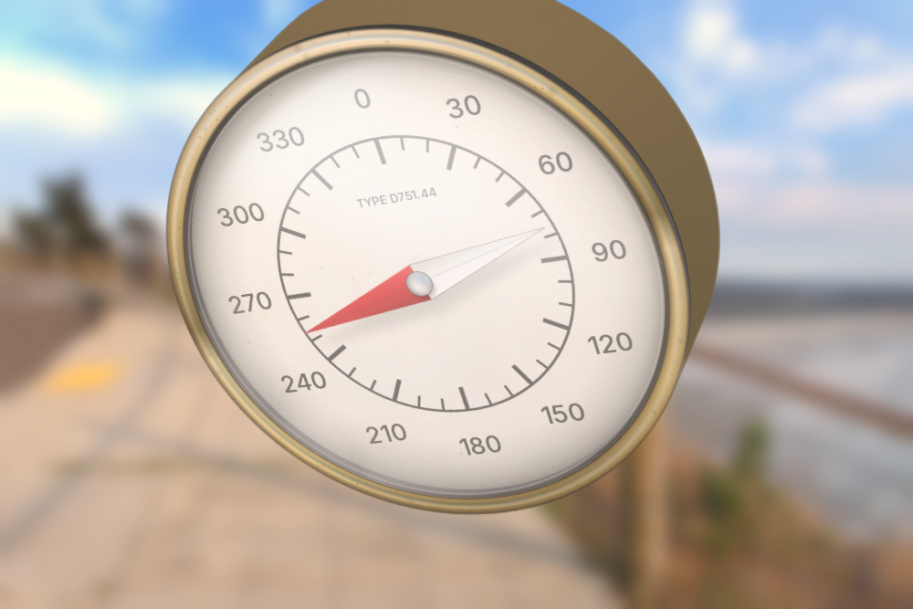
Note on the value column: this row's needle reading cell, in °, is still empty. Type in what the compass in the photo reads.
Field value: 255 °
